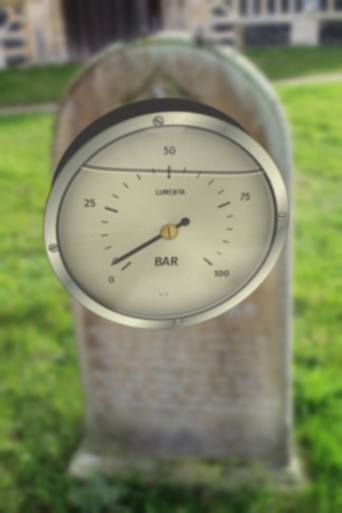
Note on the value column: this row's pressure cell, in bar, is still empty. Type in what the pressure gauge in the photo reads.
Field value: 5 bar
